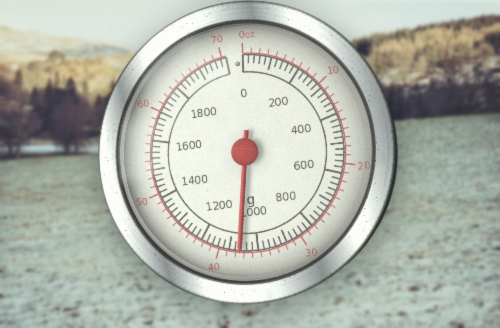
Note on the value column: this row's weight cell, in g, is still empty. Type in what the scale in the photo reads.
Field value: 1060 g
